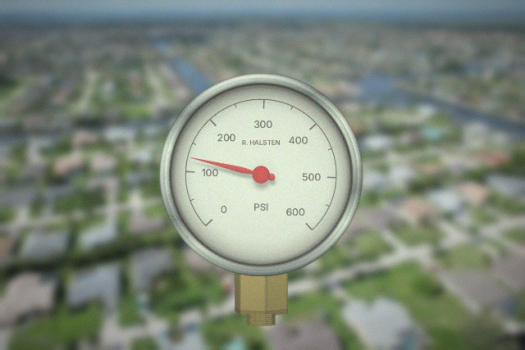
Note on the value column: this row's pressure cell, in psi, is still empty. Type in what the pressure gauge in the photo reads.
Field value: 125 psi
